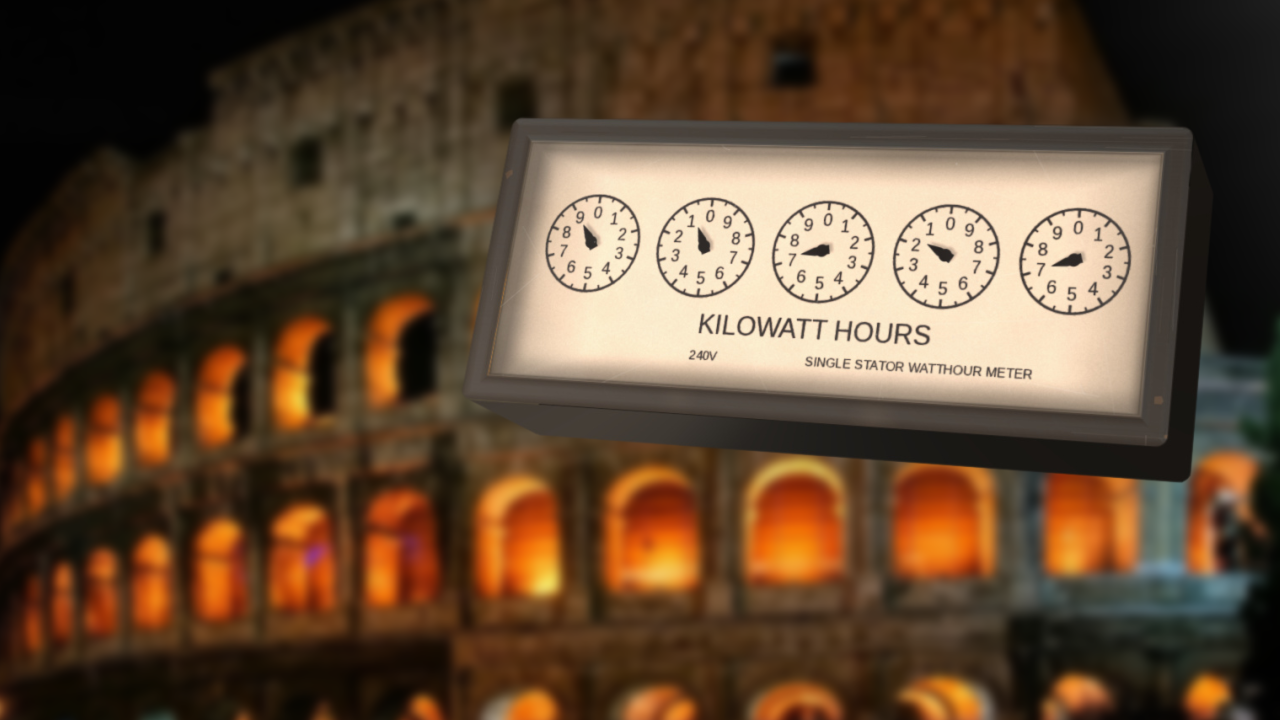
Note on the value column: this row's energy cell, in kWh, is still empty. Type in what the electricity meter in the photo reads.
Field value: 90717 kWh
